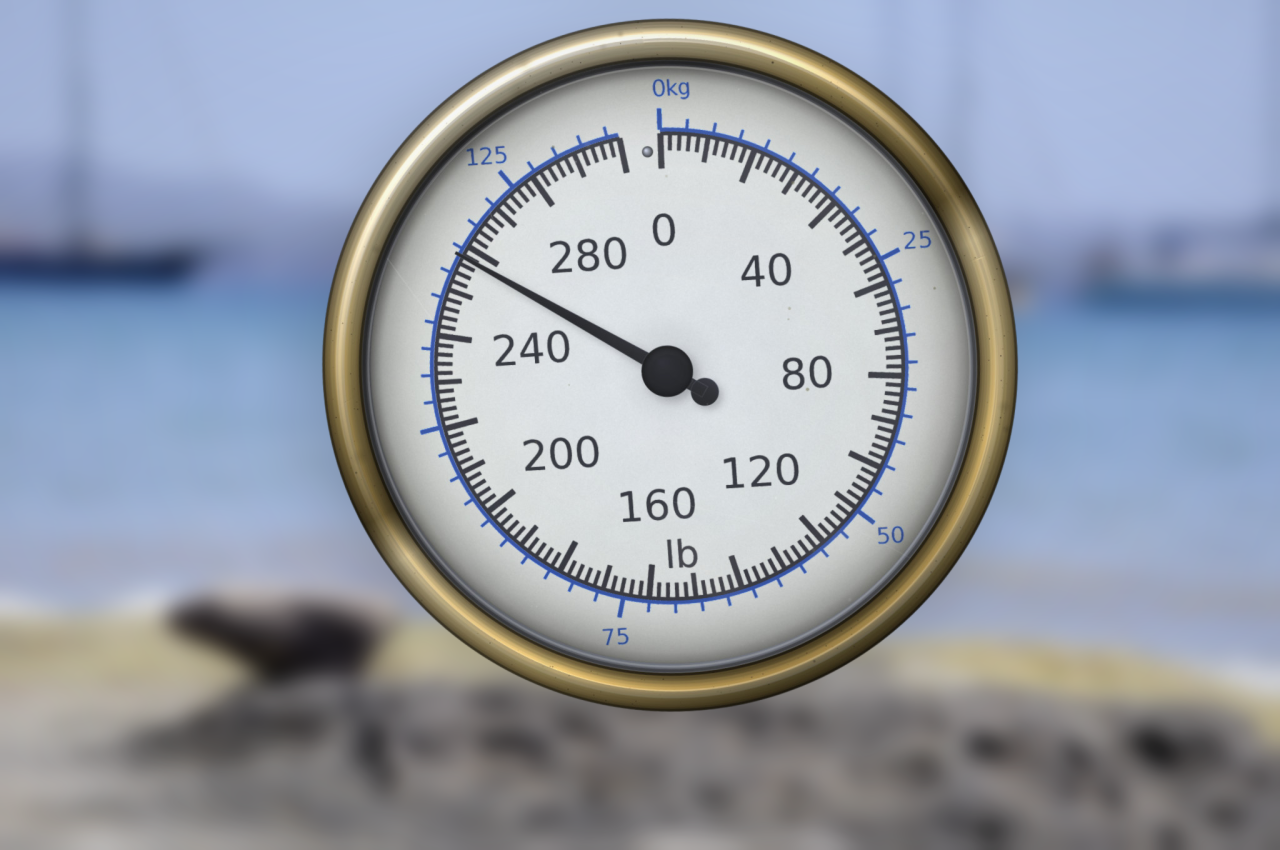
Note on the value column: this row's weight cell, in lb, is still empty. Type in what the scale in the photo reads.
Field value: 258 lb
